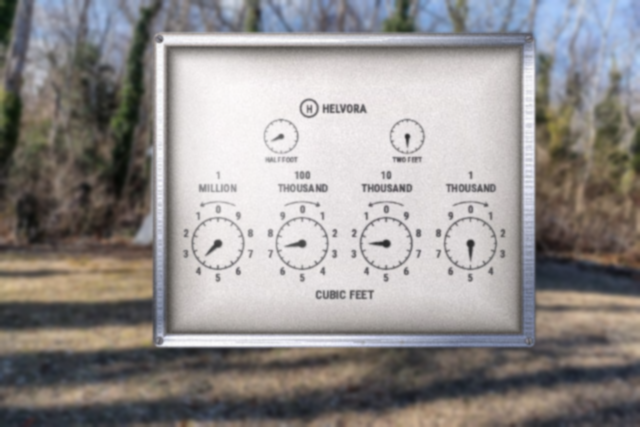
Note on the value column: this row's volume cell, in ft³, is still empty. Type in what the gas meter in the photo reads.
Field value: 372500 ft³
